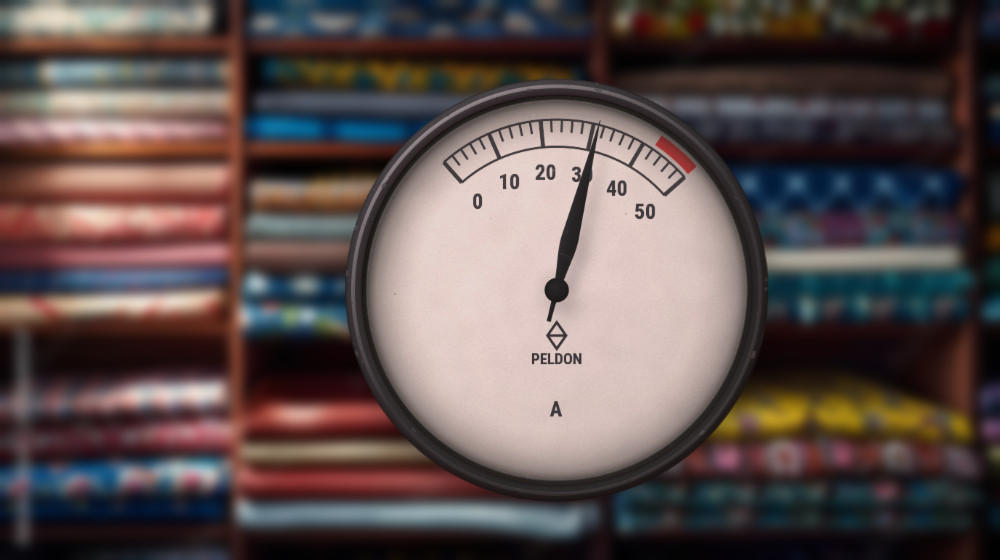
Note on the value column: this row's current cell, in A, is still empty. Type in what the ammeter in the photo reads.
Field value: 31 A
